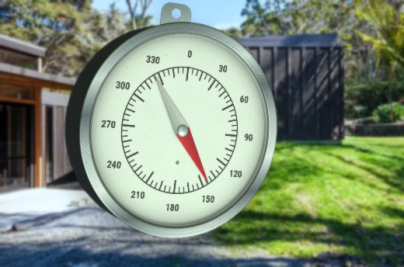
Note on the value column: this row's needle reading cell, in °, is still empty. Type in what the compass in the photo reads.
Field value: 145 °
